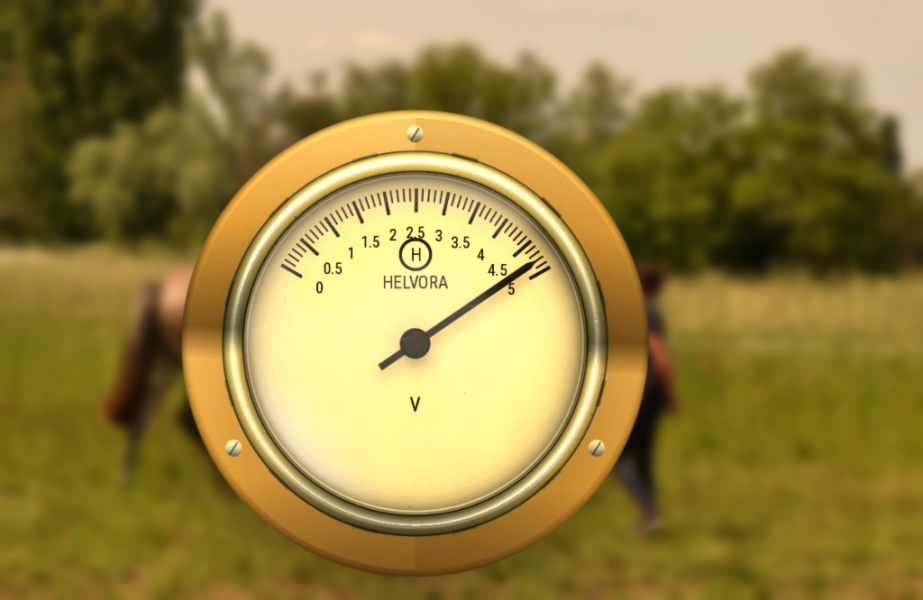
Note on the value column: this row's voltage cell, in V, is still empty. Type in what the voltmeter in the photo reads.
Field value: 4.8 V
